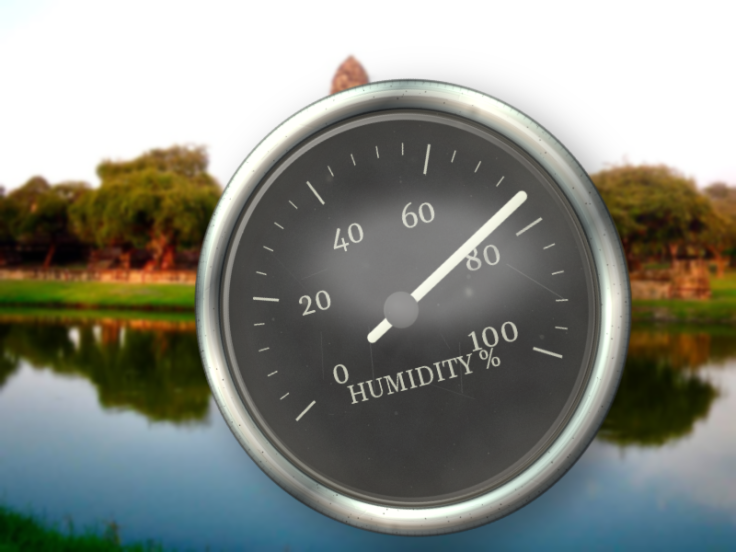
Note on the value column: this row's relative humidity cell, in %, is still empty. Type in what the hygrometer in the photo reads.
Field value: 76 %
